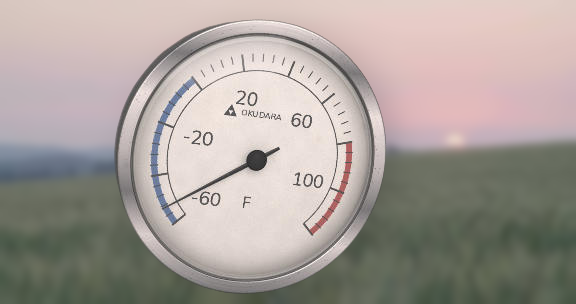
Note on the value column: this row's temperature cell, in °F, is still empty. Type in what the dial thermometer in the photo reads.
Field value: -52 °F
